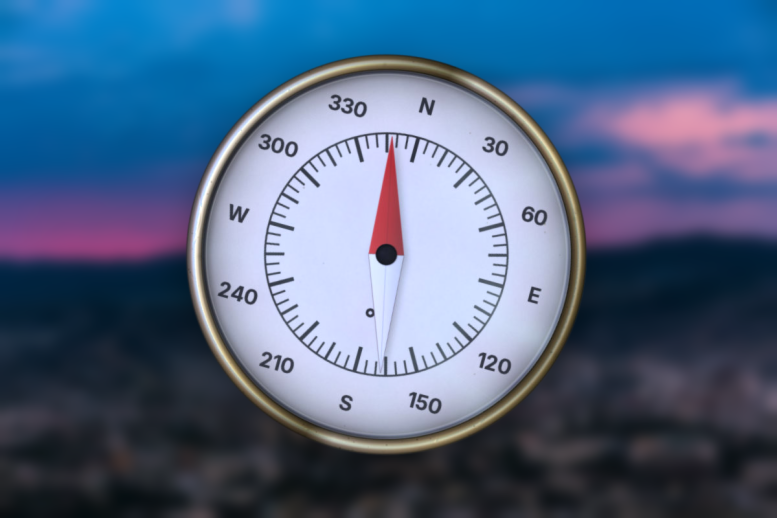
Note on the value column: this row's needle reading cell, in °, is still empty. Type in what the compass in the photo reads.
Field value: 347.5 °
